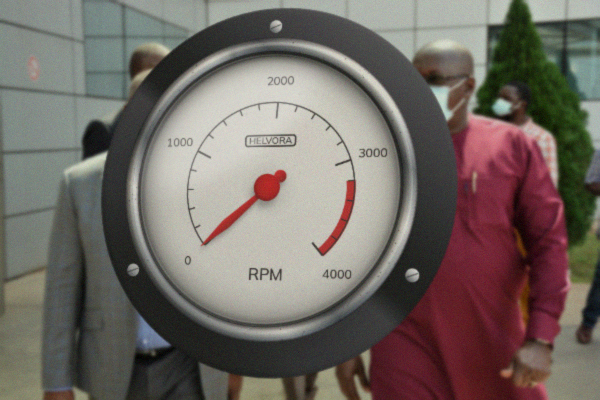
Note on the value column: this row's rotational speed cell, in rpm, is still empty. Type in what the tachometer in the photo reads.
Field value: 0 rpm
